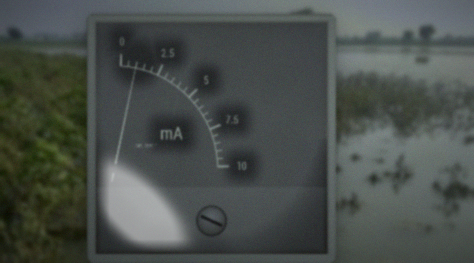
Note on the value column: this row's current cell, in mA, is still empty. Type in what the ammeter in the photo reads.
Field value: 1 mA
